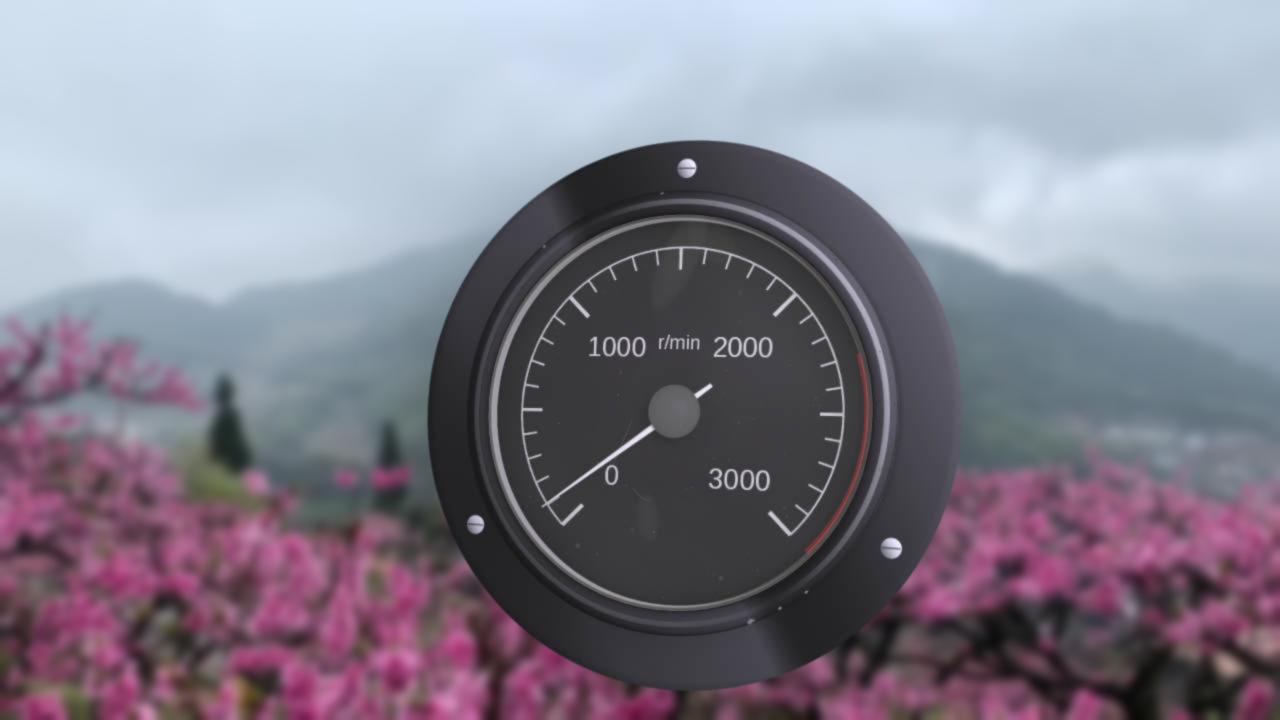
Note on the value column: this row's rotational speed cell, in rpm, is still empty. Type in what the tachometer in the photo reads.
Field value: 100 rpm
